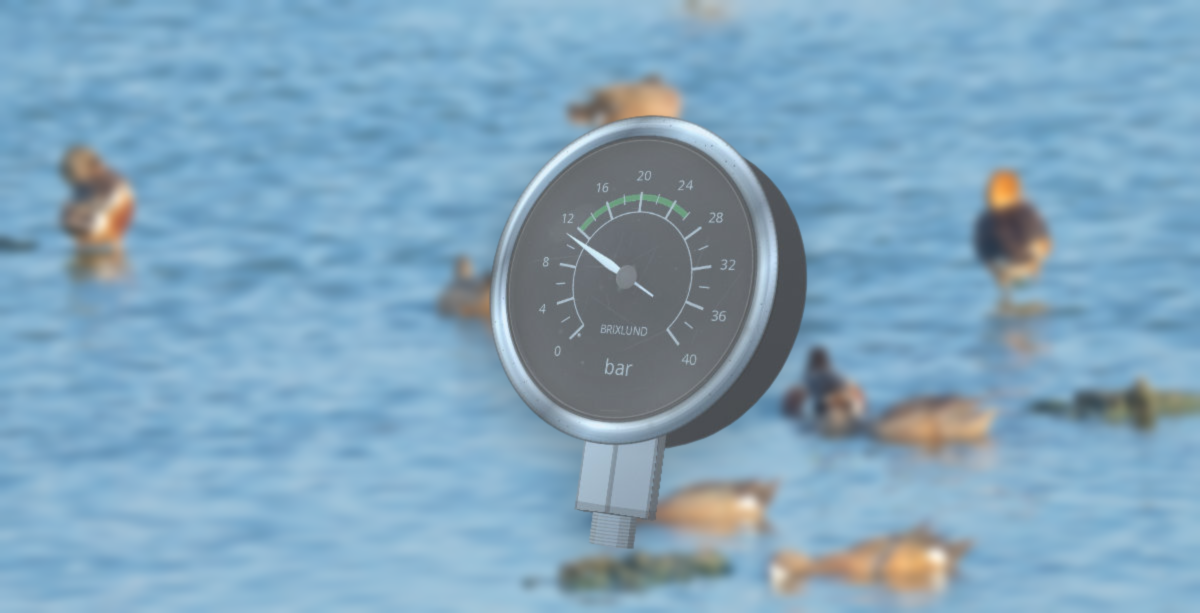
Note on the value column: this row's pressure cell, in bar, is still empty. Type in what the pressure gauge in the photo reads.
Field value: 11 bar
